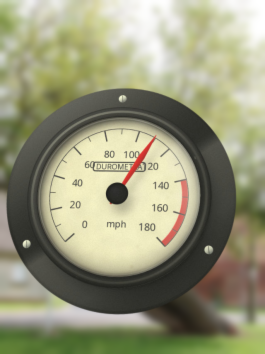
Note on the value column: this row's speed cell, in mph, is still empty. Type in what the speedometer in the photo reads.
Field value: 110 mph
